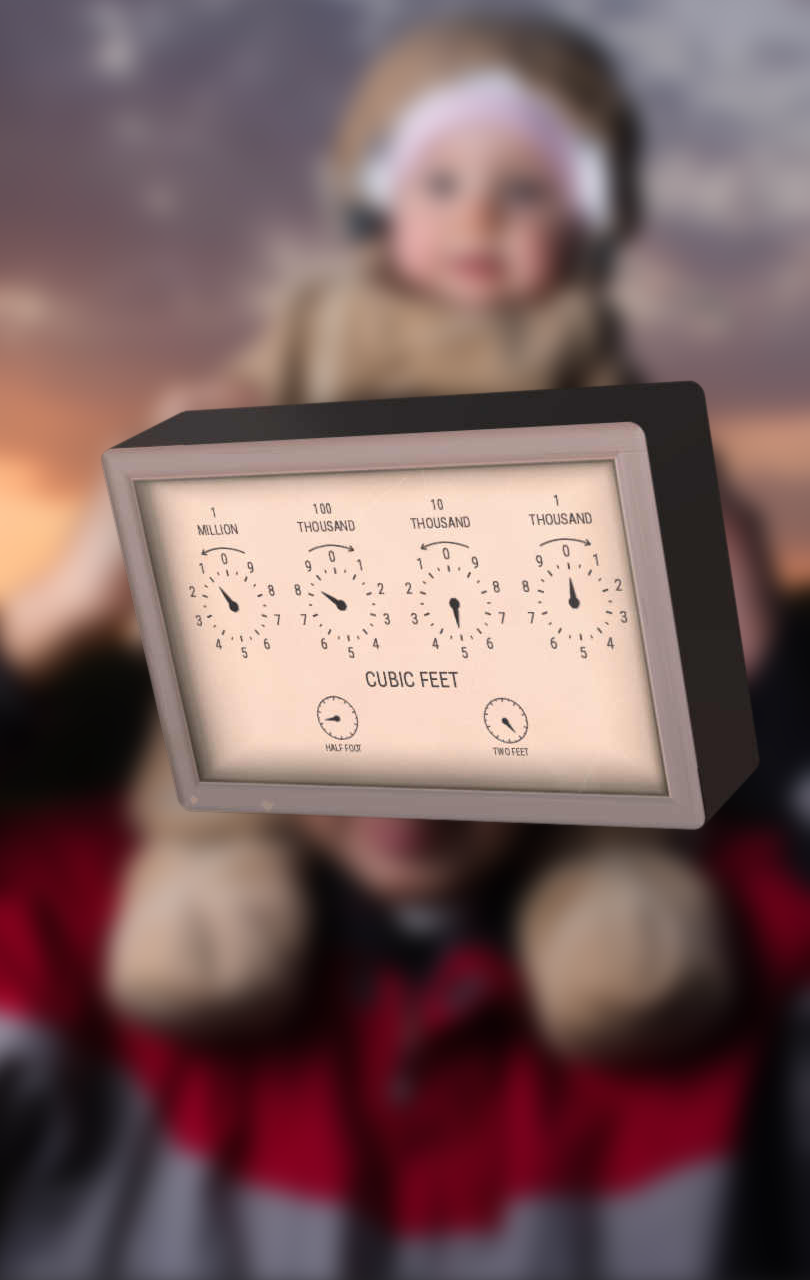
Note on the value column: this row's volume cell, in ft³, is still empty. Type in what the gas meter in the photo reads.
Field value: 85000 ft³
